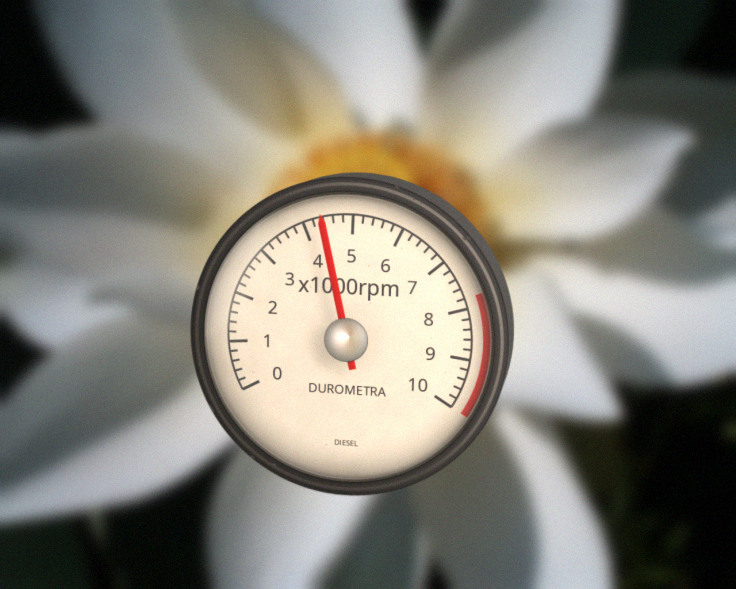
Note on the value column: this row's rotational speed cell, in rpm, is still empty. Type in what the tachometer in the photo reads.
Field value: 4400 rpm
